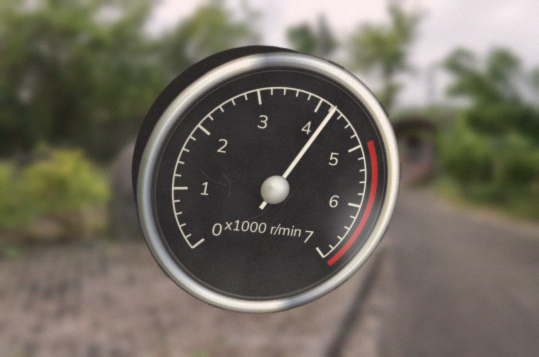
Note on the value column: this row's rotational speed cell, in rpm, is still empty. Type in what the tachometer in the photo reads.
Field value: 4200 rpm
